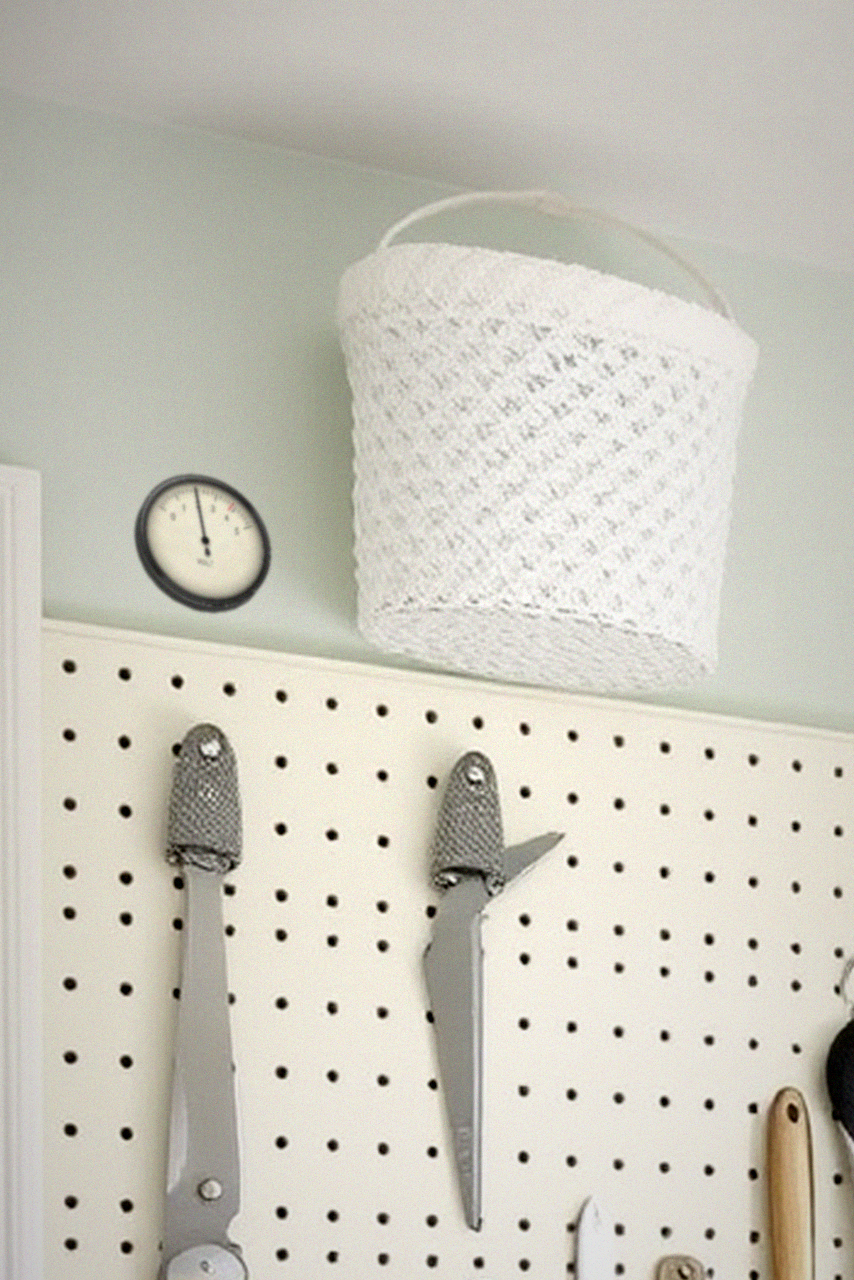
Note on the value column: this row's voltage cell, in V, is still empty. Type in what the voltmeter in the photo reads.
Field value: 2 V
